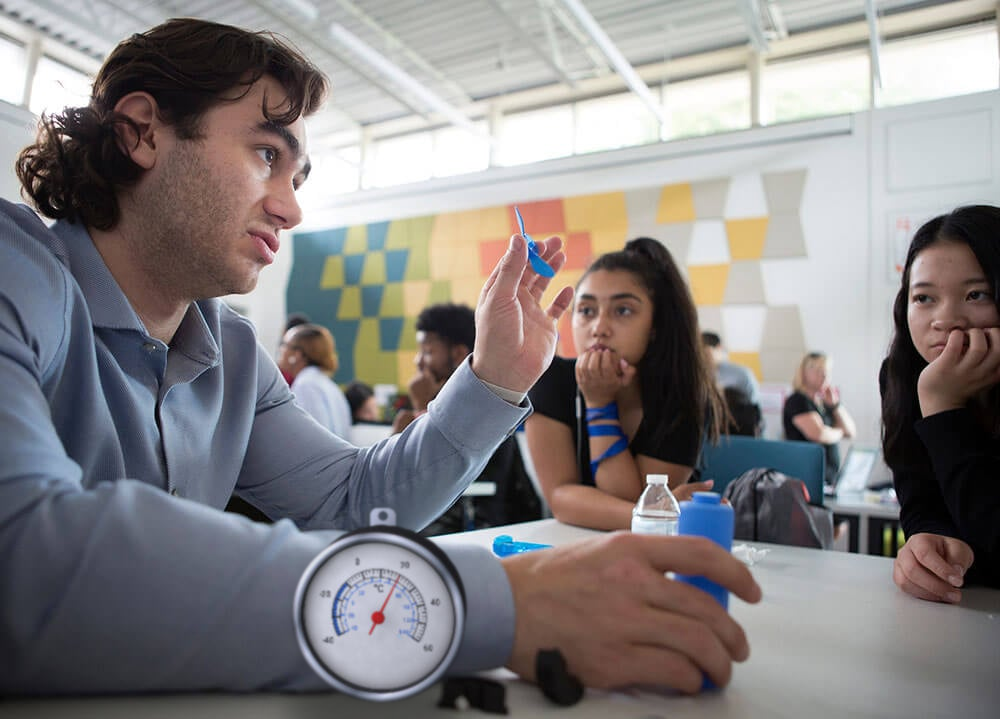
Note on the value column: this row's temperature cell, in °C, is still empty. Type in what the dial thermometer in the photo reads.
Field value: 20 °C
